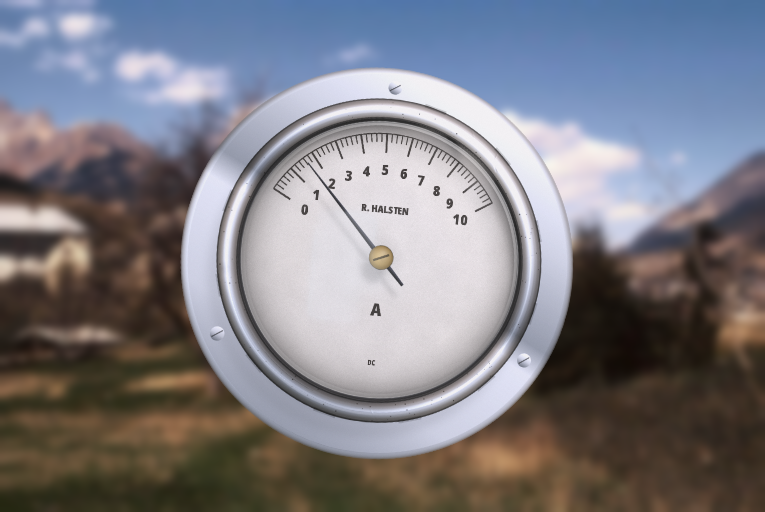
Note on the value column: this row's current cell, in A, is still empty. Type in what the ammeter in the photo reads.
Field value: 1.6 A
